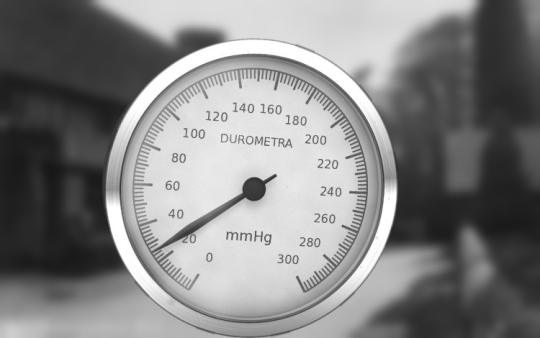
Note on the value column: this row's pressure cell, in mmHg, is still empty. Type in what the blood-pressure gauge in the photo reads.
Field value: 26 mmHg
